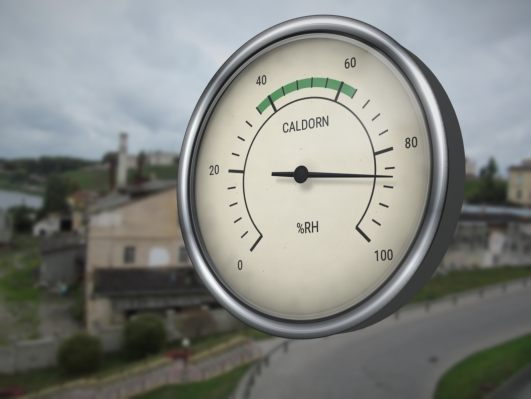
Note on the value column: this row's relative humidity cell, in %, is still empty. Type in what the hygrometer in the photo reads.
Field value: 86 %
